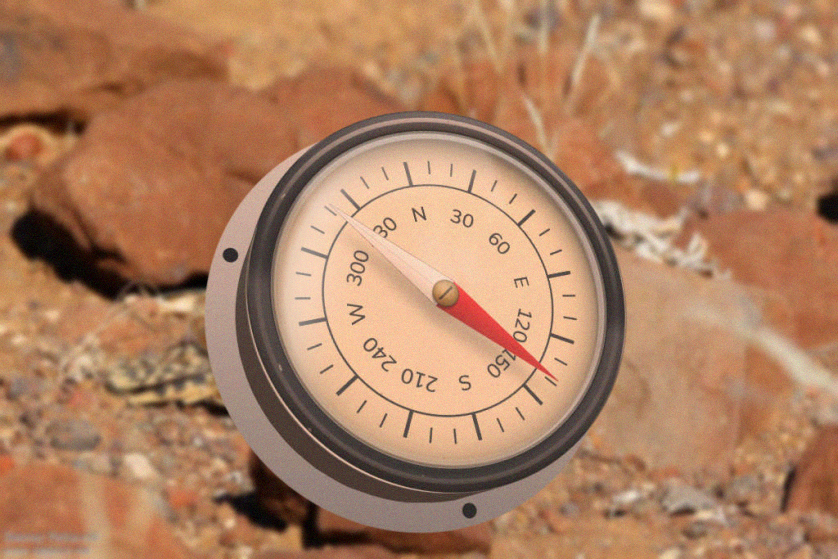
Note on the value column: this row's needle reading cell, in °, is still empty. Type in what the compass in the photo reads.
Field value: 140 °
